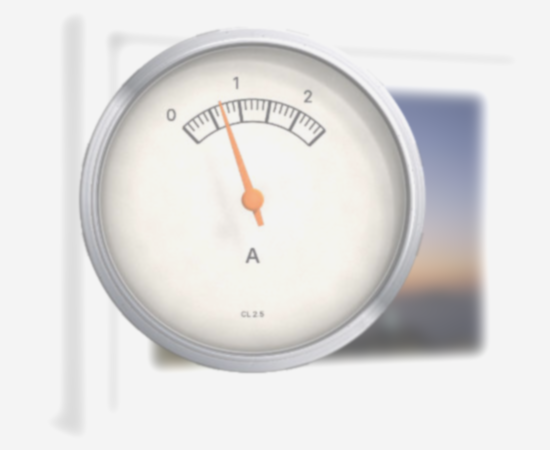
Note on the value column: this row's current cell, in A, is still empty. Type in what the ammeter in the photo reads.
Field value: 0.7 A
